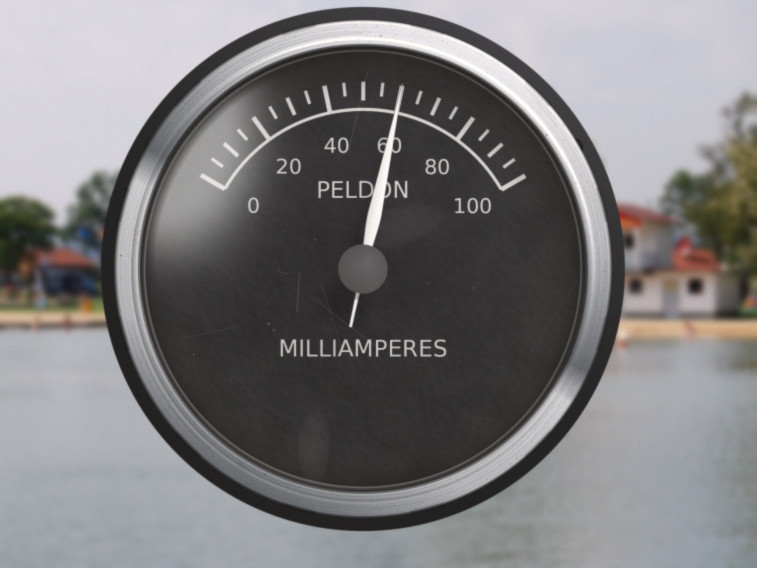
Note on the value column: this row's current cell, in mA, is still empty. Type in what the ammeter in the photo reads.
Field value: 60 mA
